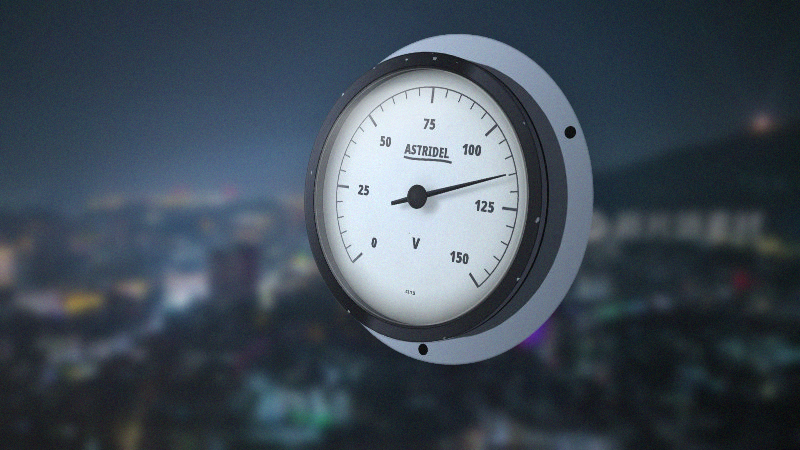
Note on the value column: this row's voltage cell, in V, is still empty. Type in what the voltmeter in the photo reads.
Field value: 115 V
